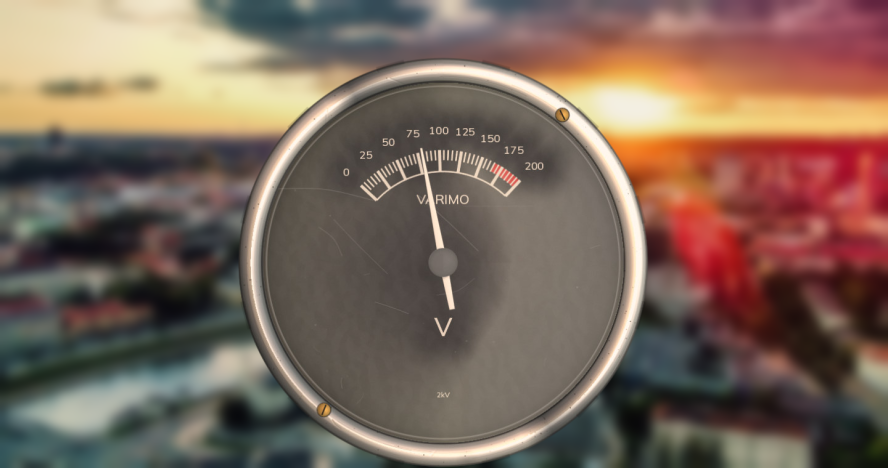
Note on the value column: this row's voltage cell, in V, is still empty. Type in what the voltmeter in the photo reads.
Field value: 80 V
